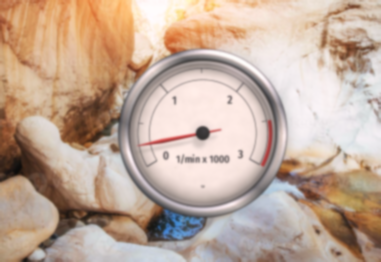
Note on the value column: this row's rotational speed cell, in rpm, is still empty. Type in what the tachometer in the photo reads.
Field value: 250 rpm
